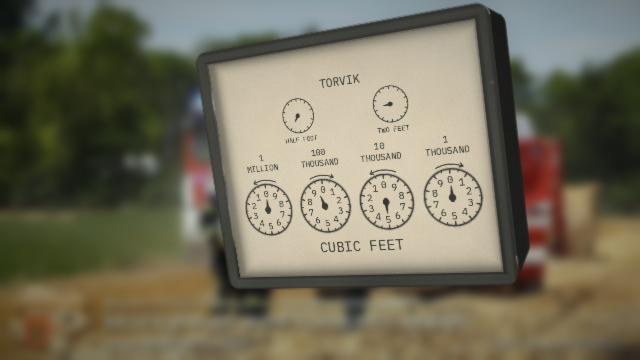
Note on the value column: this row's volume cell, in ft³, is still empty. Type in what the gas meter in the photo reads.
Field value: 995000 ft³
